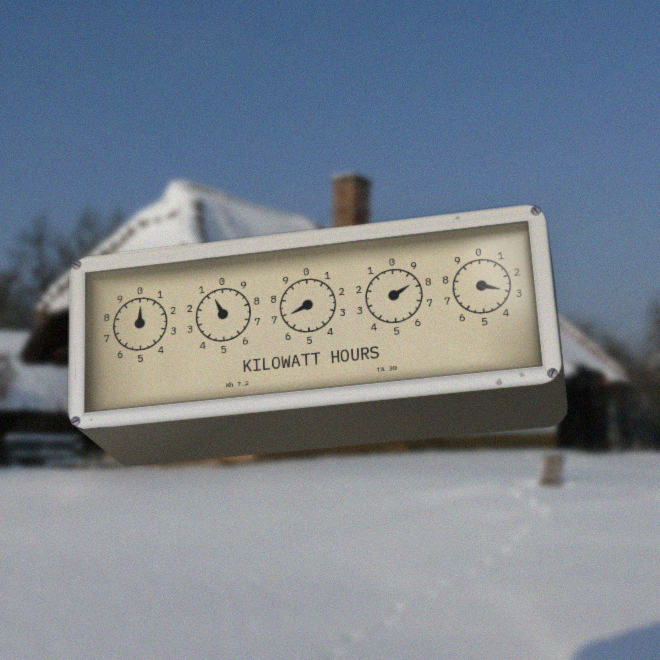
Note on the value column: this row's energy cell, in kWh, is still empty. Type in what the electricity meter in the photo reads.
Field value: 683 kWh
